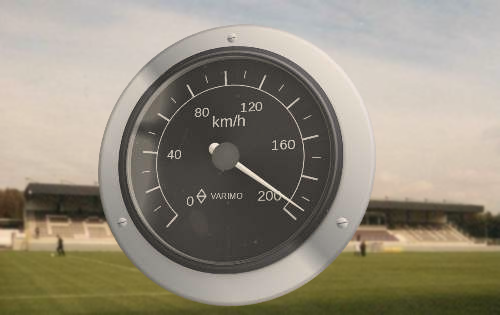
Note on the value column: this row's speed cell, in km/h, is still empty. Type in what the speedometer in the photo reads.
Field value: 195 km/h
